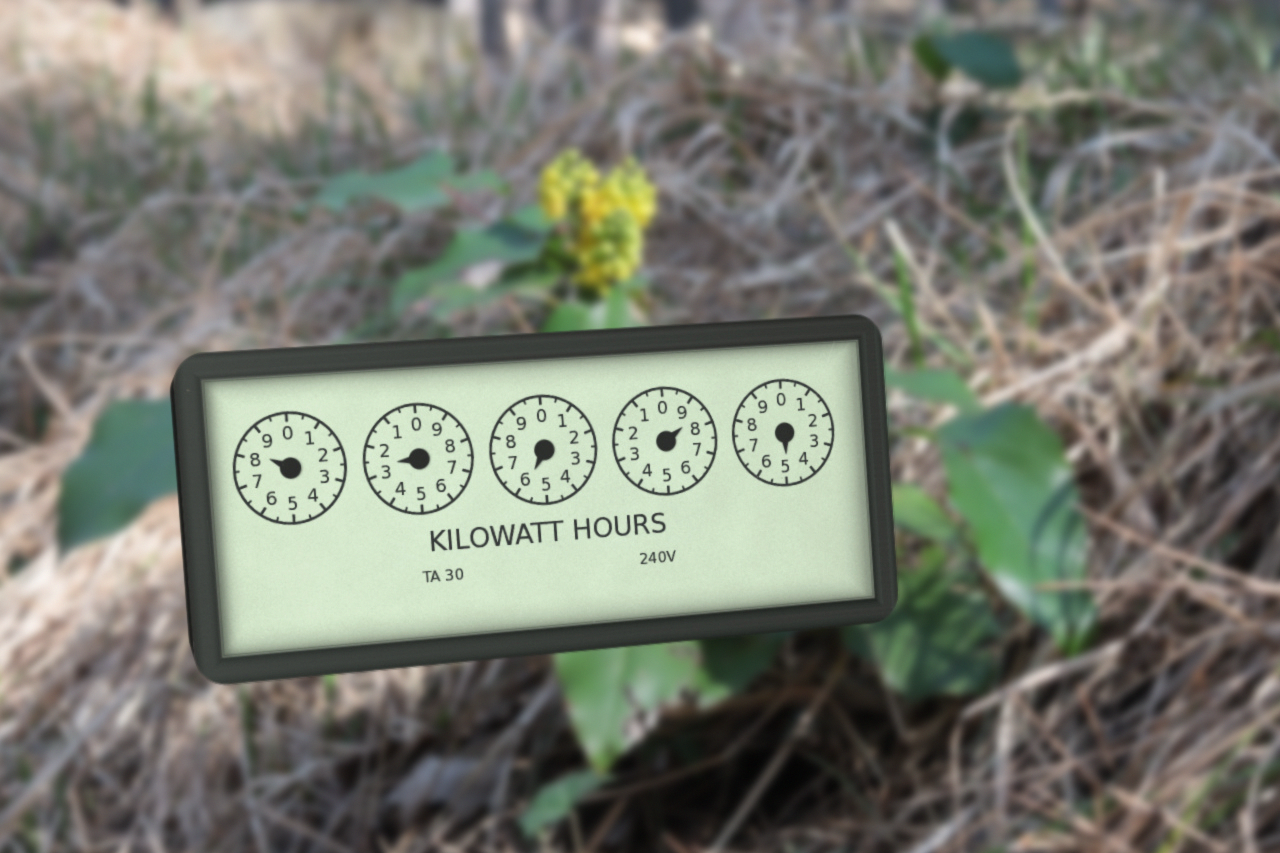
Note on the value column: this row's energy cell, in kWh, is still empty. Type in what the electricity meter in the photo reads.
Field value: 82585 kWh
